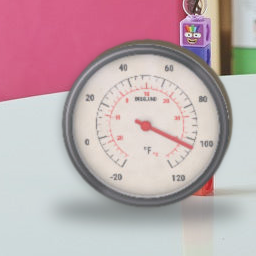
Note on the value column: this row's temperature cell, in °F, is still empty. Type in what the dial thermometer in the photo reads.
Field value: 104 °F
